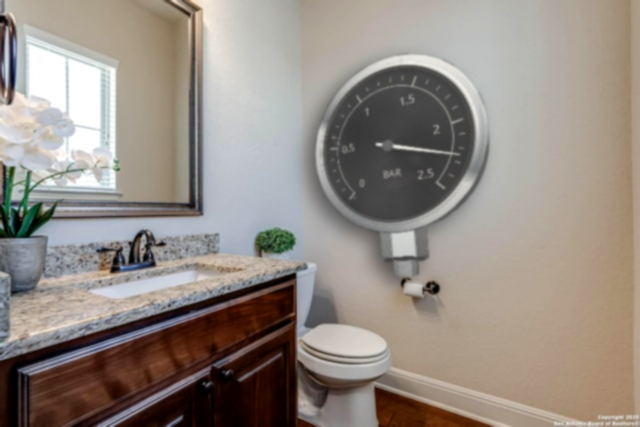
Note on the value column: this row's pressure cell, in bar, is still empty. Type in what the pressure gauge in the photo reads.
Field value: 2.25 bar
